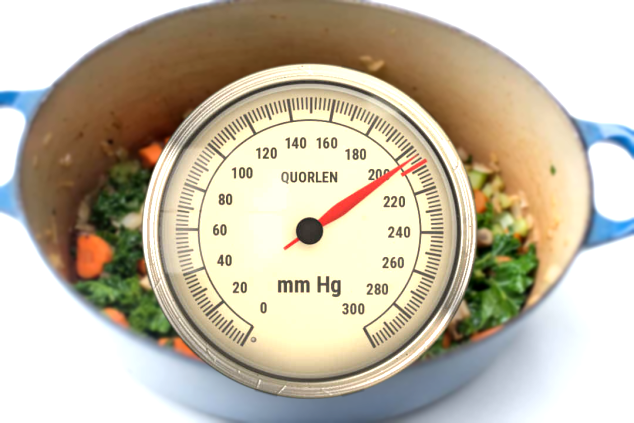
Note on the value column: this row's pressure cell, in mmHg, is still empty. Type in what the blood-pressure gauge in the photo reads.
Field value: 204 mmHg
